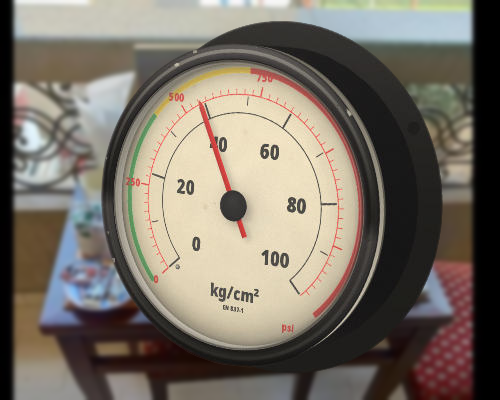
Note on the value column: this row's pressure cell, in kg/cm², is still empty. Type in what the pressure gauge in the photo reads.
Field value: 40 kg/cm²
